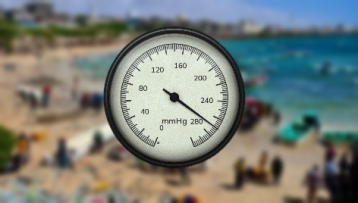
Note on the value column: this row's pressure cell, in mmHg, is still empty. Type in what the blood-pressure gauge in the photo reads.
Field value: 270 mmHg
